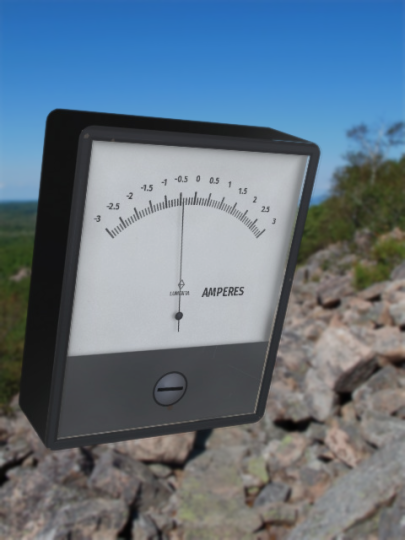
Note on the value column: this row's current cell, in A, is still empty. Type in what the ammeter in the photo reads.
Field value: -0.5 A
